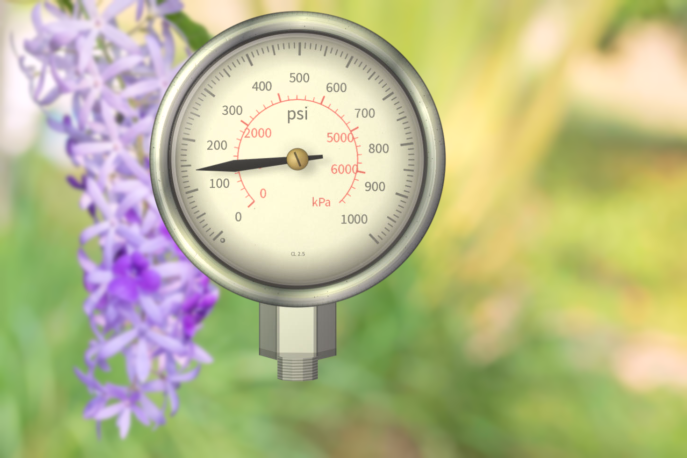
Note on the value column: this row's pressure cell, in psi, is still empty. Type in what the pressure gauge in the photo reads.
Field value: 140 psi
